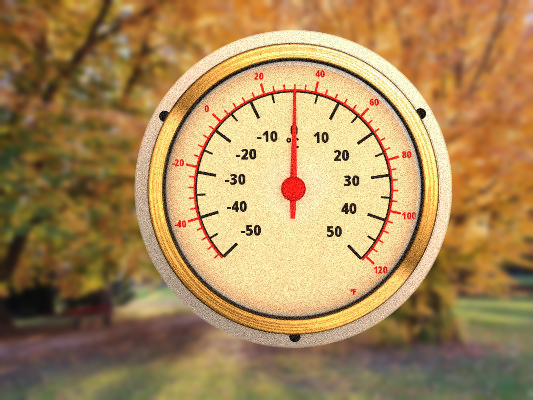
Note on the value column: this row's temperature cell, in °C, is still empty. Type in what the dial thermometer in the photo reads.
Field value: 0 °C
